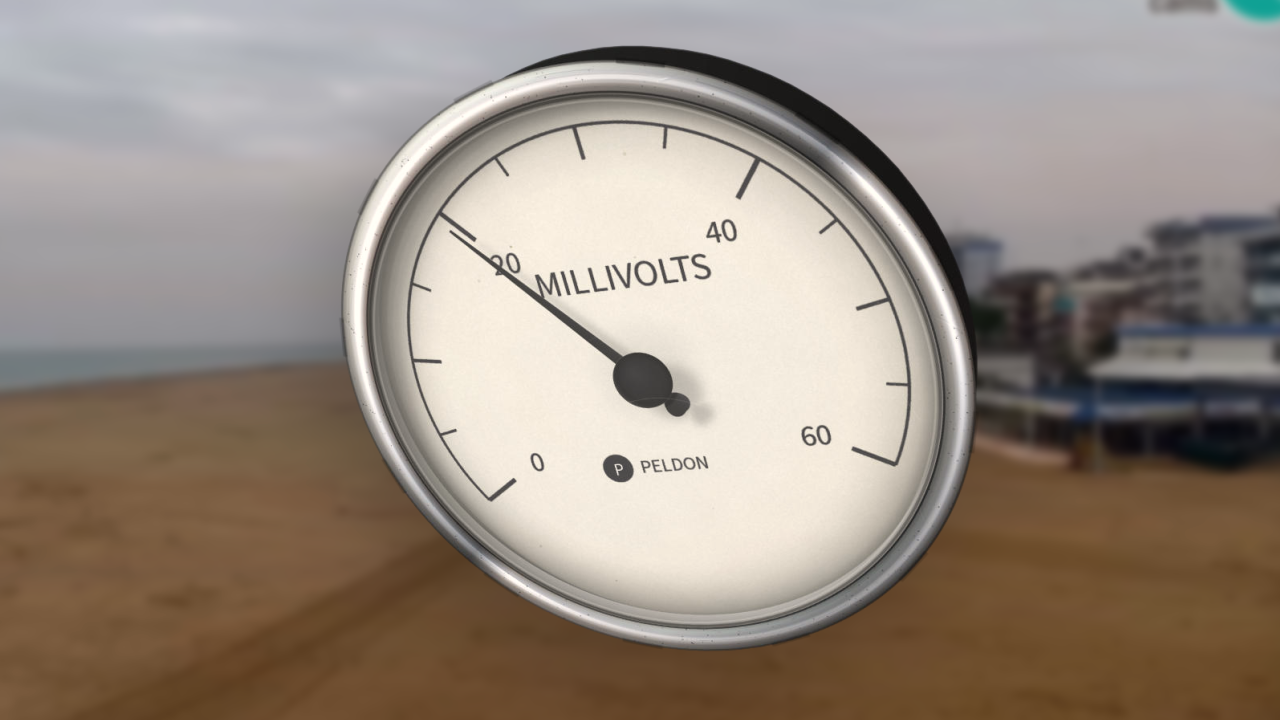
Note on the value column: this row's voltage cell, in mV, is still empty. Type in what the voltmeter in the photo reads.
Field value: 20 mV
